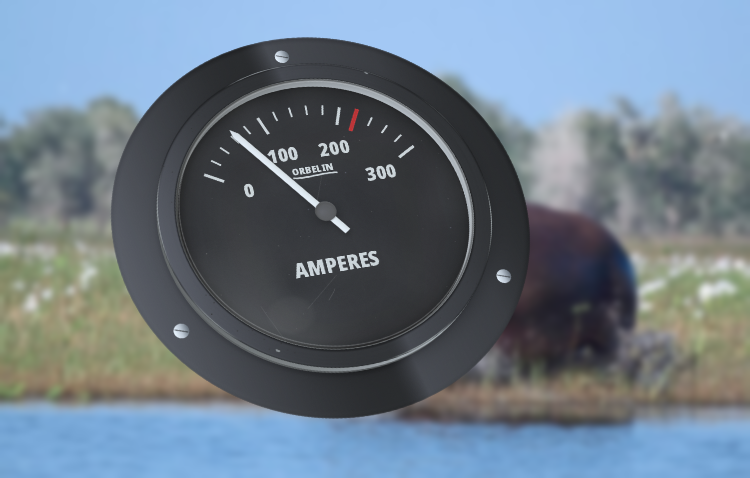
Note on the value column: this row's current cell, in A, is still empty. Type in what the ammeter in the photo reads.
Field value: 60 A
